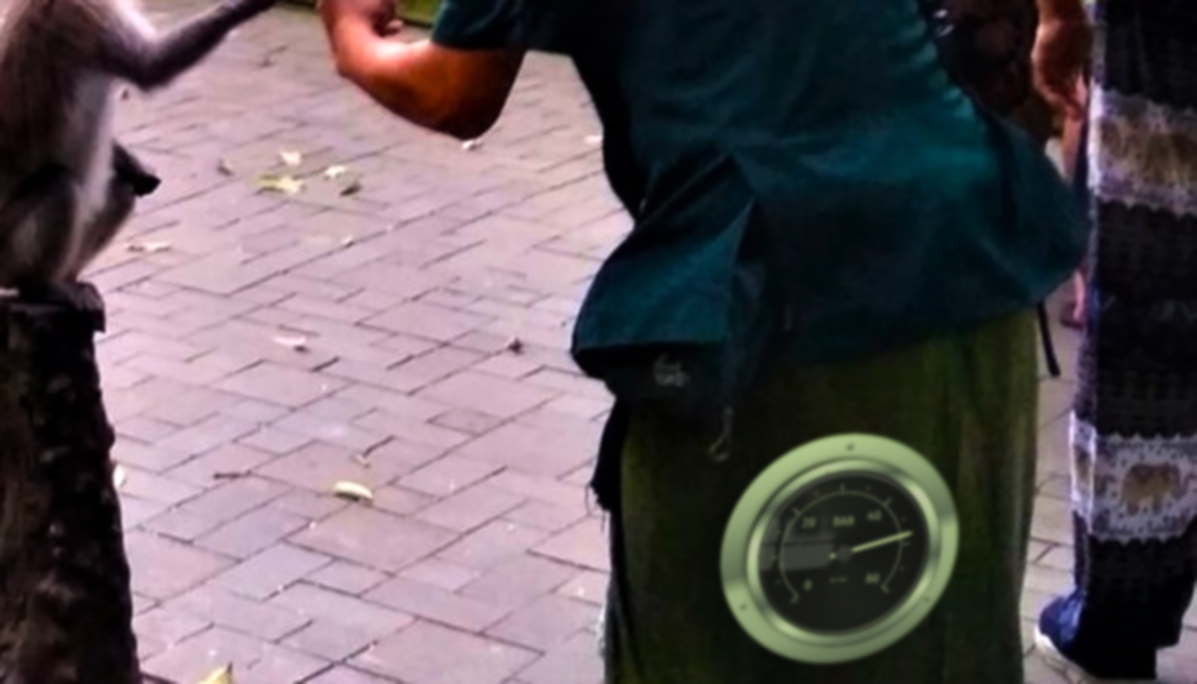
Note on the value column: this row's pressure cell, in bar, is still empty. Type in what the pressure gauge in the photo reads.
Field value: 47.5 bar
